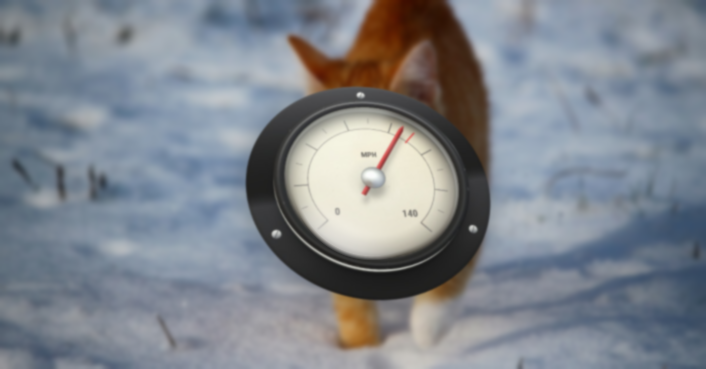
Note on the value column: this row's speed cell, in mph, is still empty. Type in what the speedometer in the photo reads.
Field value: 85 mph
